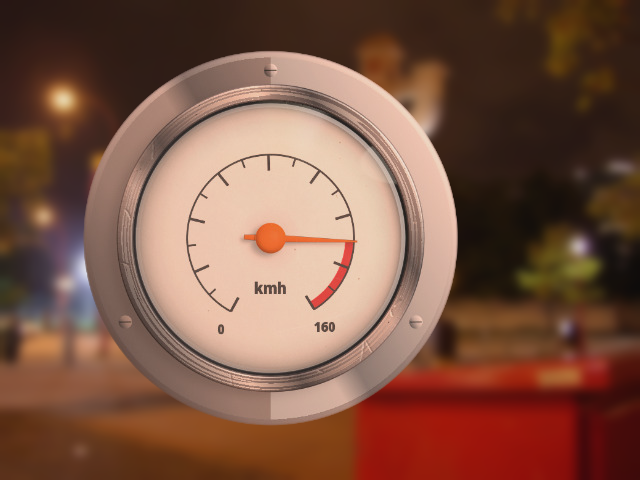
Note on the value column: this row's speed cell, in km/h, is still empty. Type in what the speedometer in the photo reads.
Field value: 130 km/h
